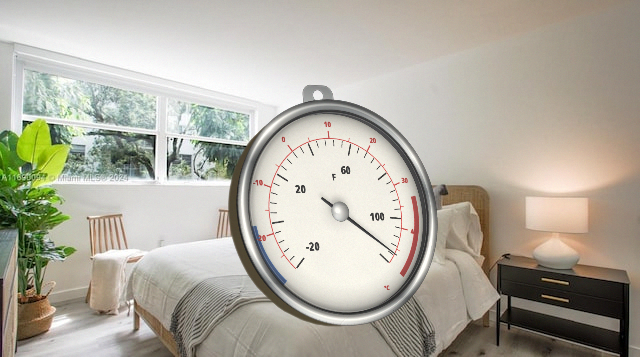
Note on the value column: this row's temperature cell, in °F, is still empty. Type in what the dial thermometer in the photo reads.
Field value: 116 °F
